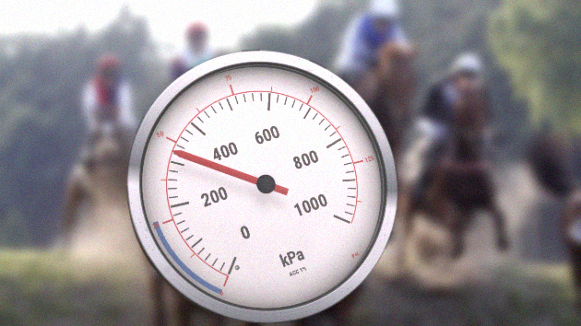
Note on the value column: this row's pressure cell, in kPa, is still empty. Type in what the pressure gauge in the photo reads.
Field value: 320 kPa
